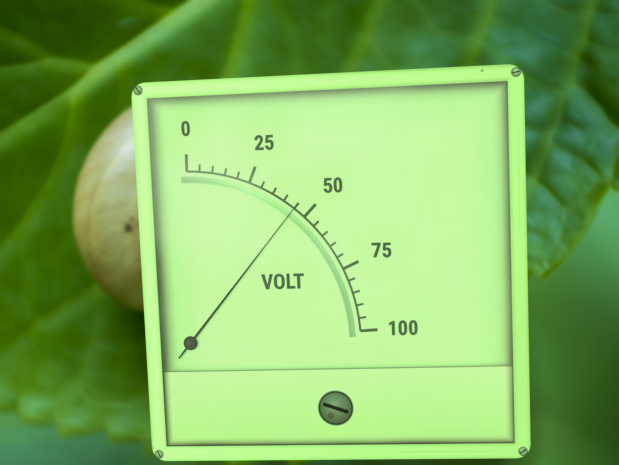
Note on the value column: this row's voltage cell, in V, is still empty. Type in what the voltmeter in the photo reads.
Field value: 45 V
